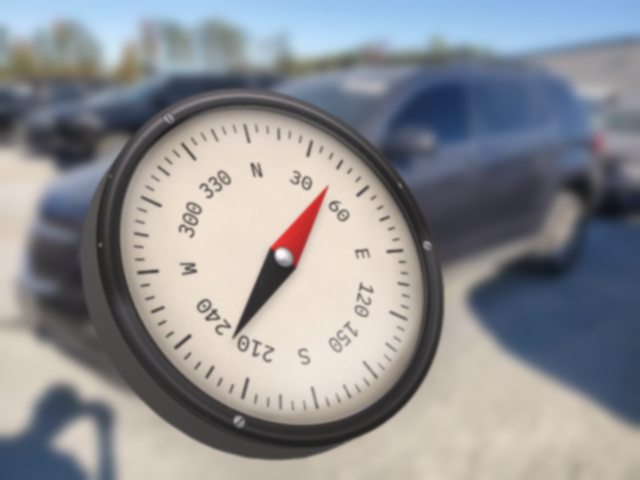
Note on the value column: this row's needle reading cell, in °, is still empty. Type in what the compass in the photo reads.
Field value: 45 °
